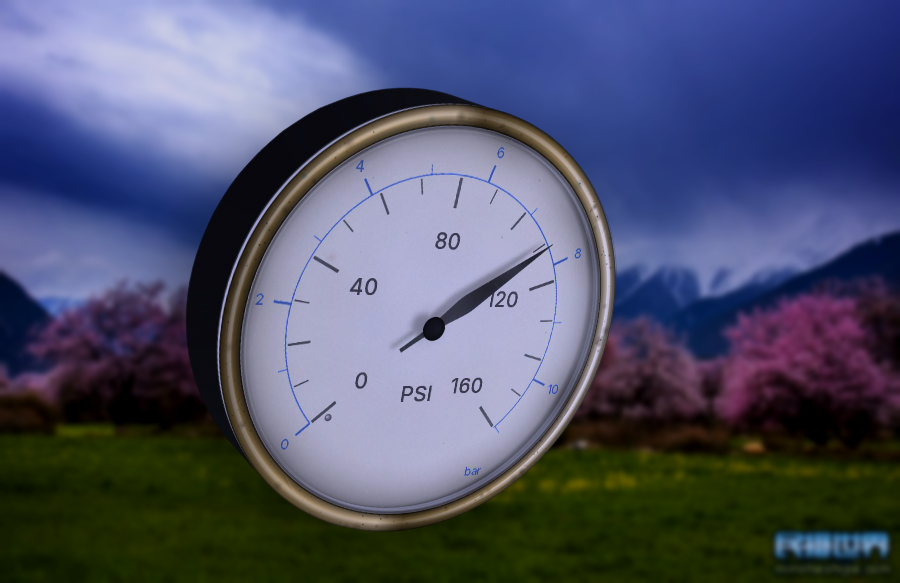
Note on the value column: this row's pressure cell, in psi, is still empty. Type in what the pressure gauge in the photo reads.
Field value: 110 psi
